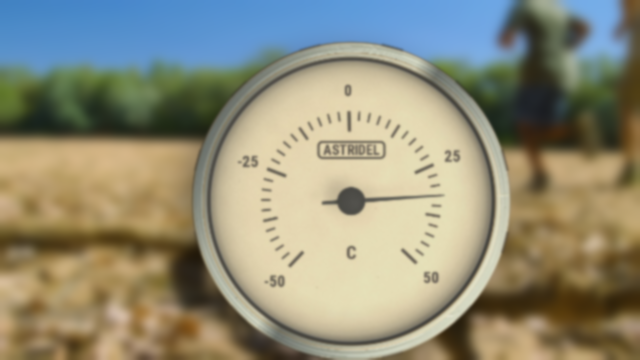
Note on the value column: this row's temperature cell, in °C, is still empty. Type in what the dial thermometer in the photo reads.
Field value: 32.5 °C
